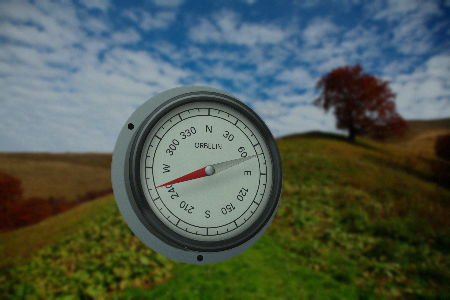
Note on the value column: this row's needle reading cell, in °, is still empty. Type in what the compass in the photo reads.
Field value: 250 °
